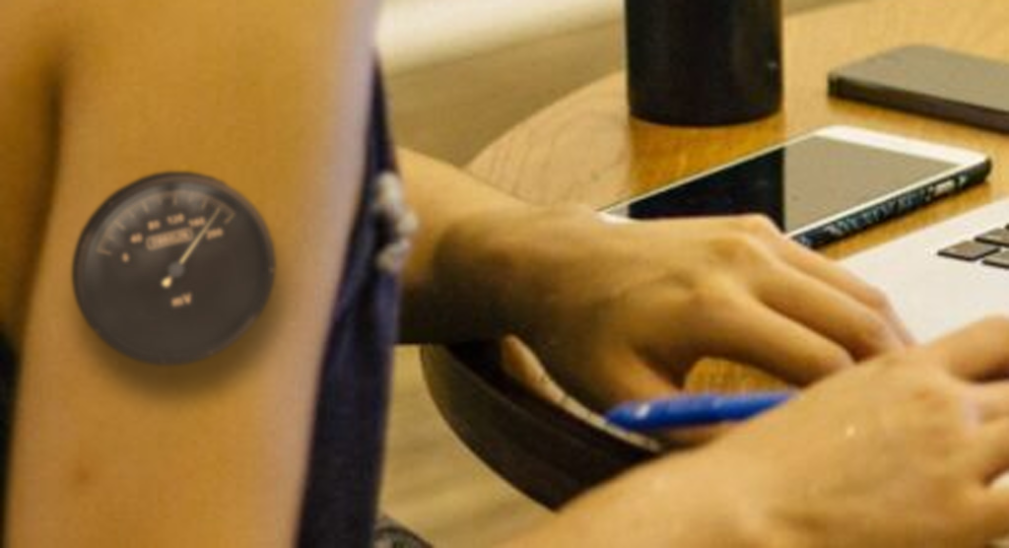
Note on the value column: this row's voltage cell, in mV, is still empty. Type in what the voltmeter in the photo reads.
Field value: 180 mV
